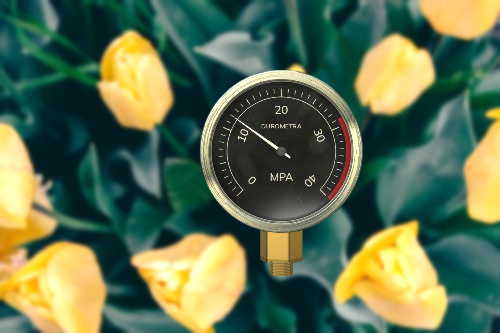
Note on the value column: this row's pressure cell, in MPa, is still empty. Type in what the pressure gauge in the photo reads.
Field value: 12 MPa
